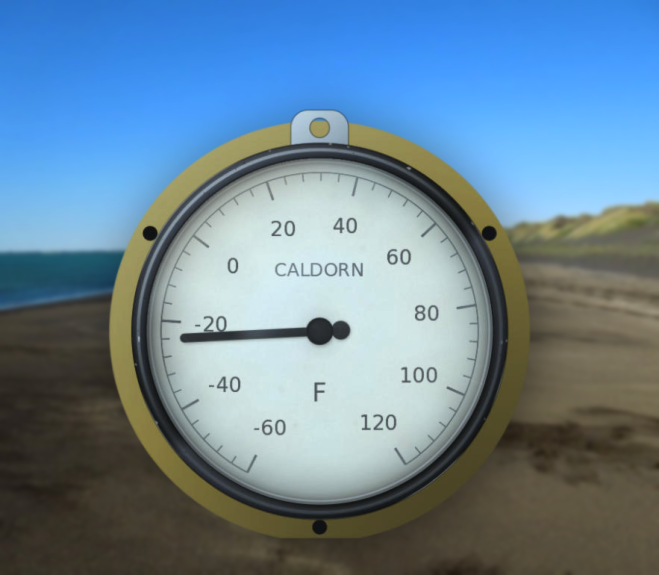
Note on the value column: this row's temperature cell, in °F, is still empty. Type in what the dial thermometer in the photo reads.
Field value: -24 °F
